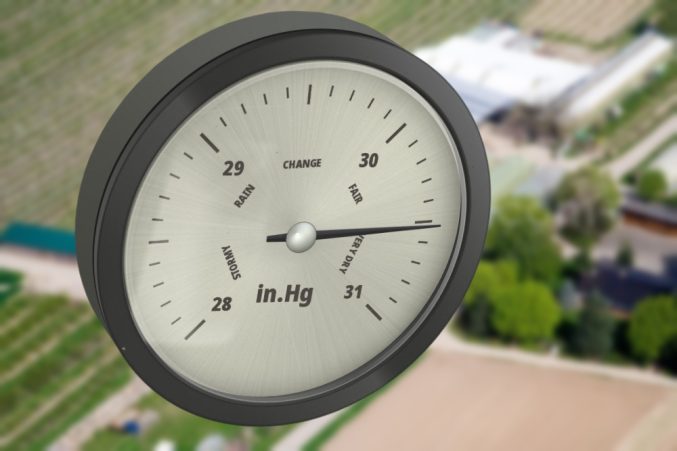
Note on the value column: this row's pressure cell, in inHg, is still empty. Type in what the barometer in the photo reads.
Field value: 30.5 inHg
